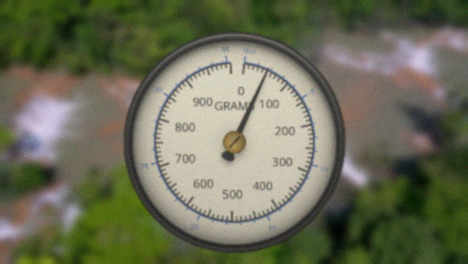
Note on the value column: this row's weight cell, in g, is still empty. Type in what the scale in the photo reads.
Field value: 50 g
